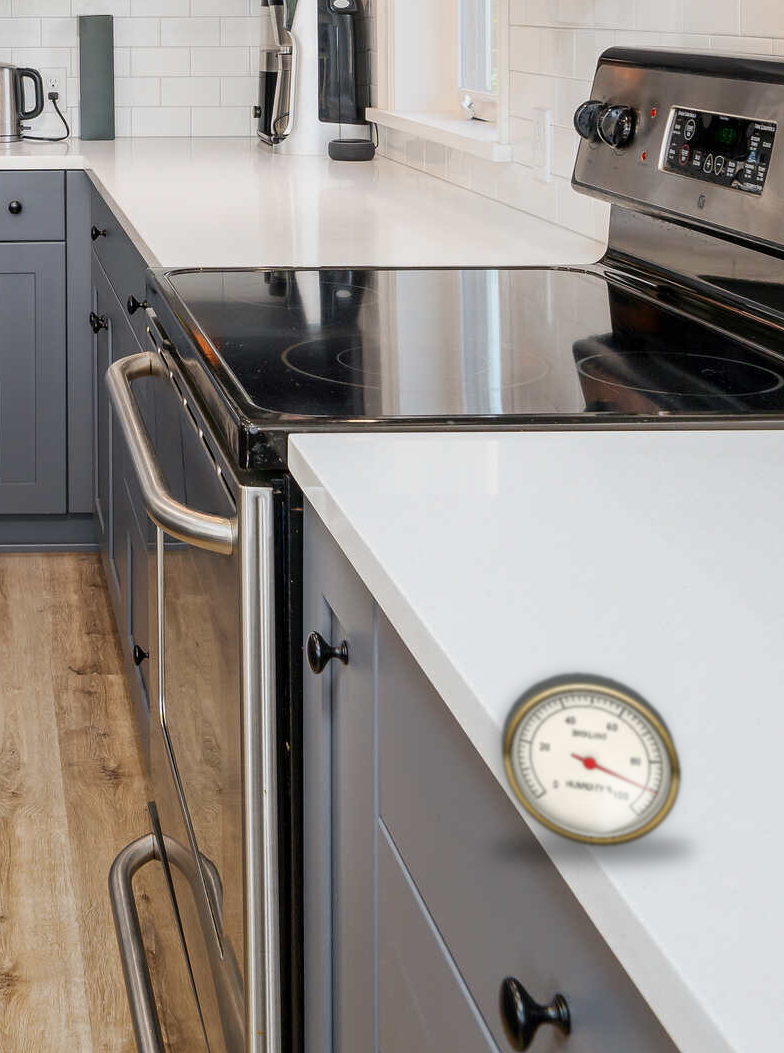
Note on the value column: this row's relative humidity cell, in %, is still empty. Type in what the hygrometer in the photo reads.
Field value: 90 %
